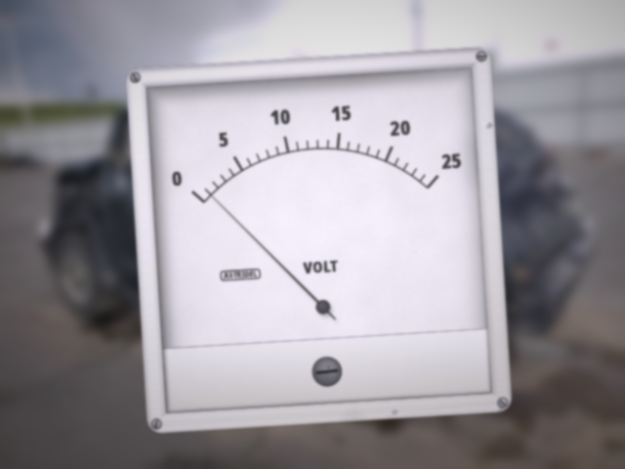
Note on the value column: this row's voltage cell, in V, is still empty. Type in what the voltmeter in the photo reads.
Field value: 1 V
